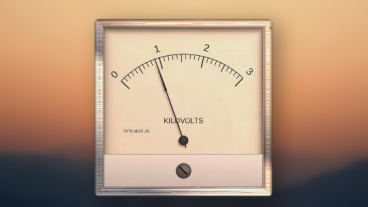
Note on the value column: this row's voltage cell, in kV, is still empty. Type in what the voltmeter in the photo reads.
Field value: 0.9 kV
